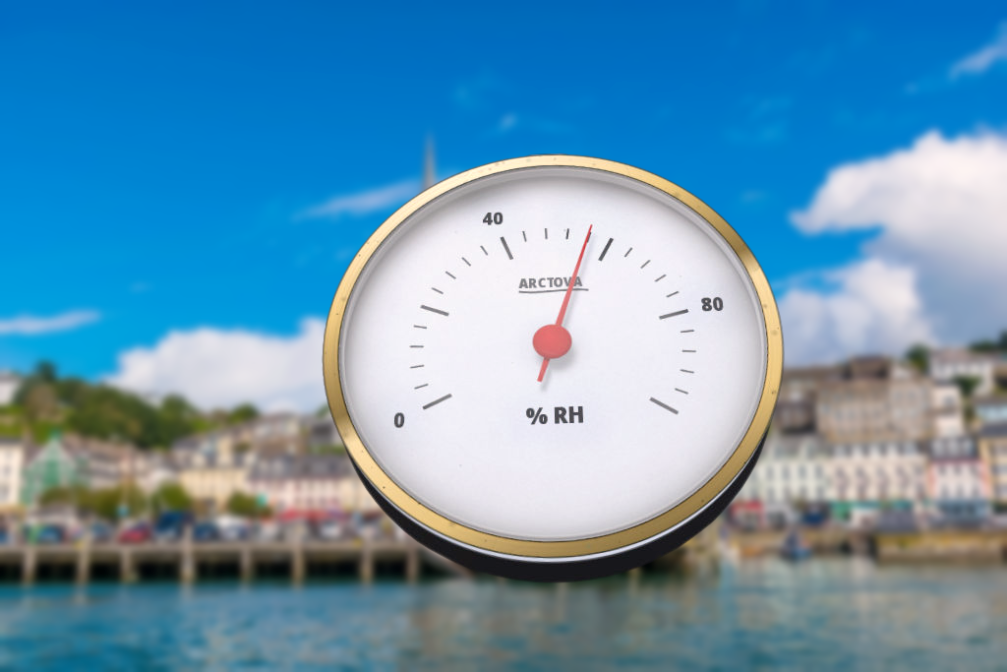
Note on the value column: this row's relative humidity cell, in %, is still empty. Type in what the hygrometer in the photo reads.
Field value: 56 %
